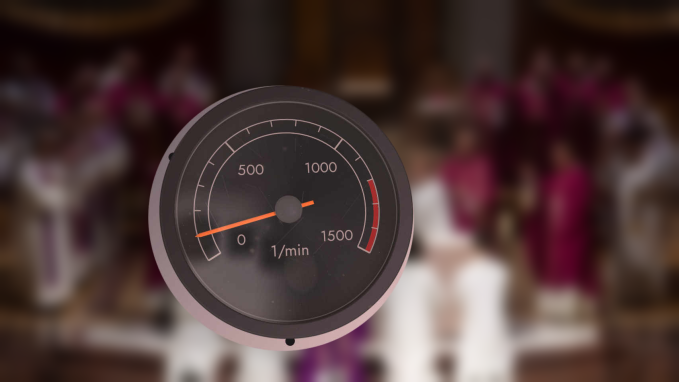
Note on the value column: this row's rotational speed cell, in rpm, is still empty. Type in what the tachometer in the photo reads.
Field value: 100 rpm
